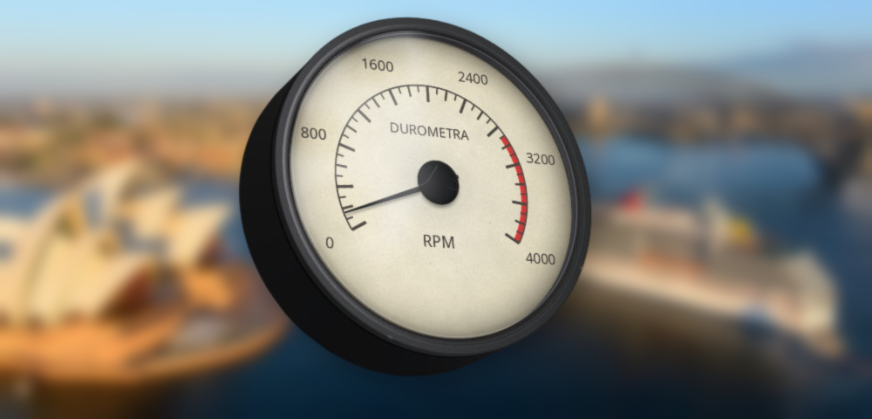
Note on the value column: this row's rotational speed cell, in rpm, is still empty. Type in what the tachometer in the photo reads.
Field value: 150 rpm
